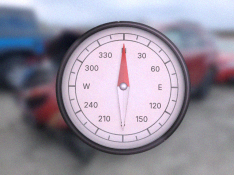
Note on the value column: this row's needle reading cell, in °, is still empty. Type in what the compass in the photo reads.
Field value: 0 °
